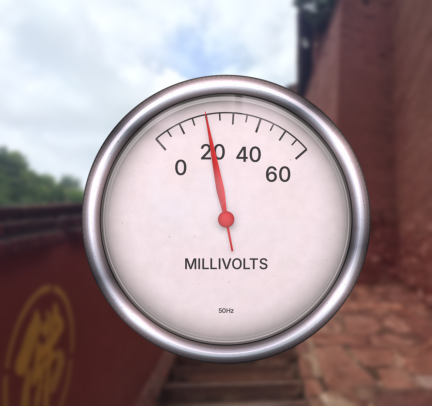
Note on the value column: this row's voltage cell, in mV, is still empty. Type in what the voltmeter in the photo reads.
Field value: 20 mV
